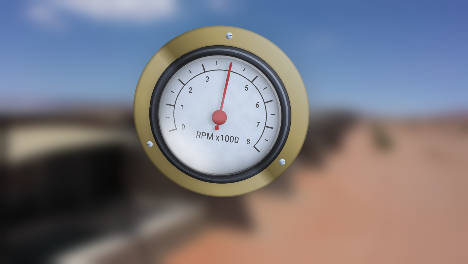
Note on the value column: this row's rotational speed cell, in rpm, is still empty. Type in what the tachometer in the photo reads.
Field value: 4000 rpm
